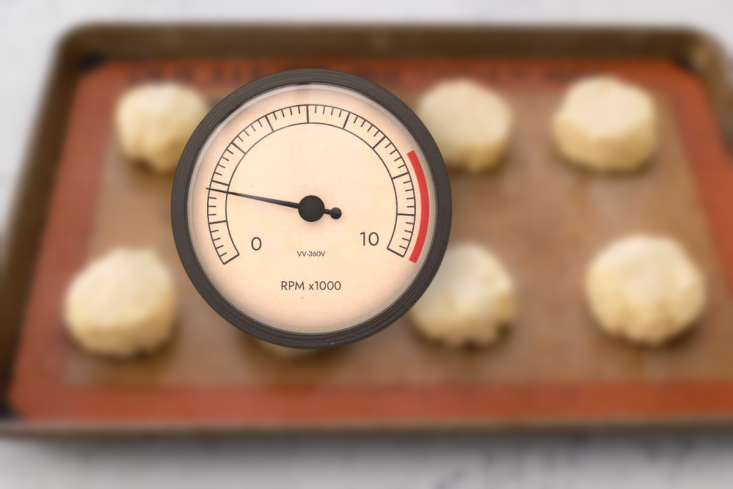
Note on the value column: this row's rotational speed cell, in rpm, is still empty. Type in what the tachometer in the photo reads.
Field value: 1800 rpm
